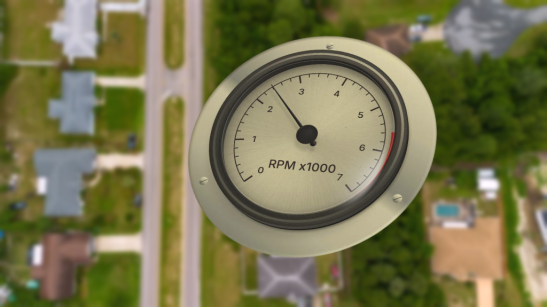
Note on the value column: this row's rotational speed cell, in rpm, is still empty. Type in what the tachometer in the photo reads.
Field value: 2400 rpm
